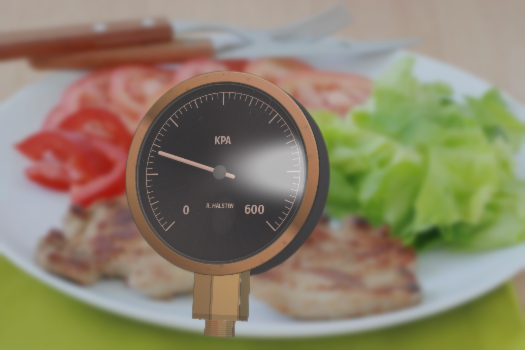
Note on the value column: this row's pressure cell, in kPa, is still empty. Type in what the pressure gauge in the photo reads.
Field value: 140 kPa
